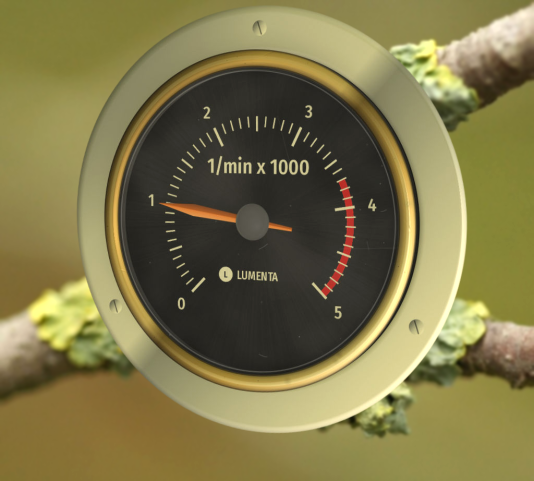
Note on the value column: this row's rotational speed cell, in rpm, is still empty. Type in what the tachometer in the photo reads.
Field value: 1000 rpm
